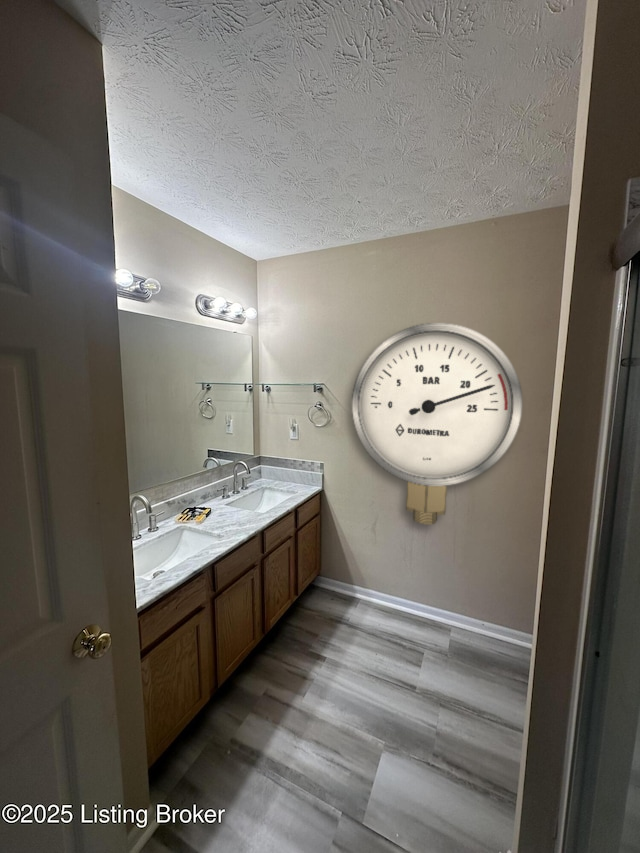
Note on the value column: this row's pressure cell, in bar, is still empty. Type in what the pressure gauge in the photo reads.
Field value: 22 bar
